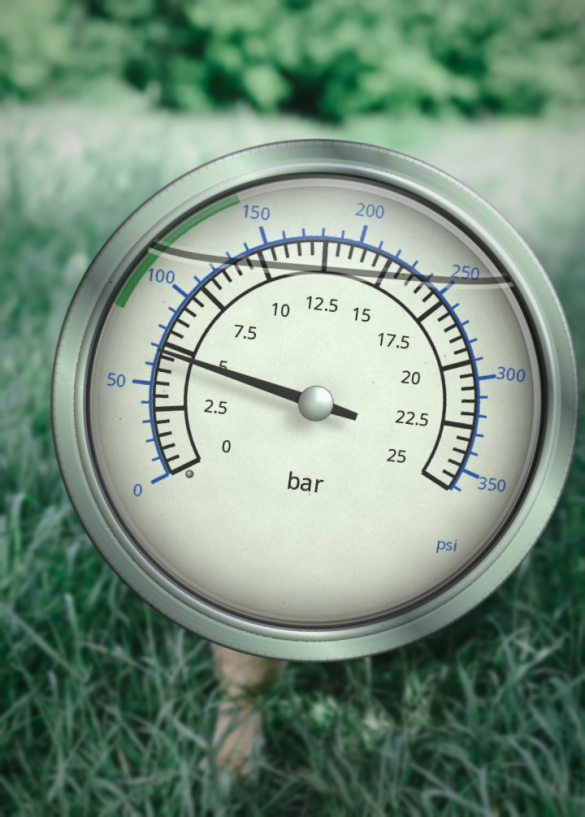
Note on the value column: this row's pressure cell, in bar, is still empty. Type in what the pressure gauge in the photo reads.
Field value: 4.75 bar
